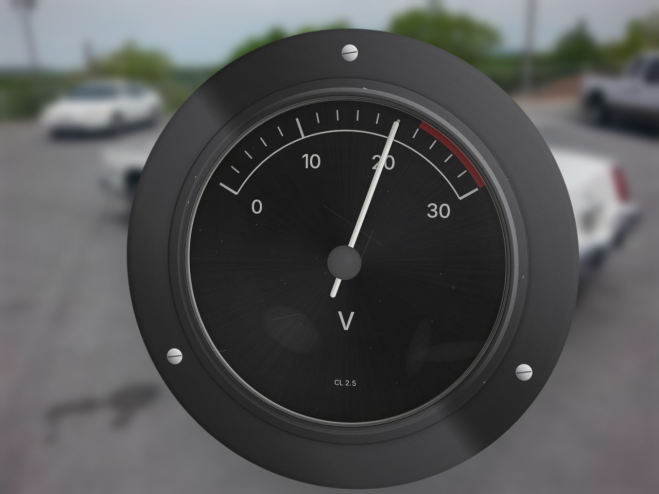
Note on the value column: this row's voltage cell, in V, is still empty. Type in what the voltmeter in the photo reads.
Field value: 20 V
